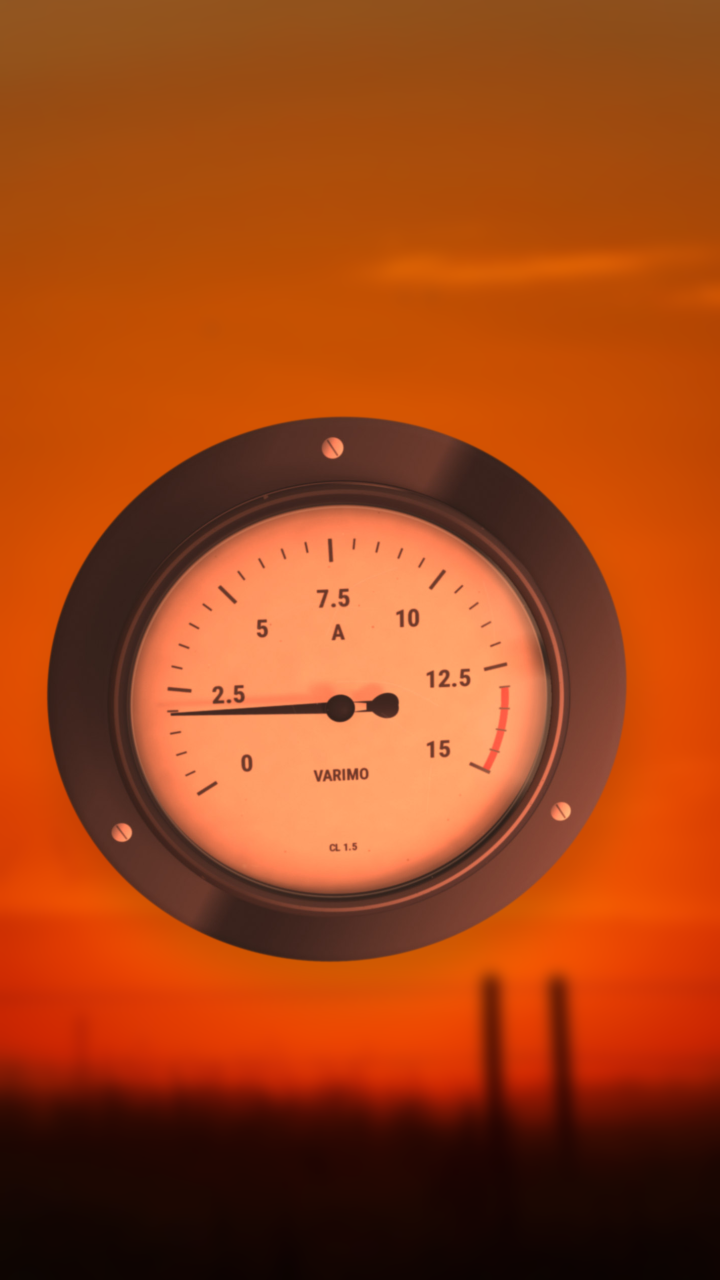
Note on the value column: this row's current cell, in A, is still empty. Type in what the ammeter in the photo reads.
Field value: 2 A
